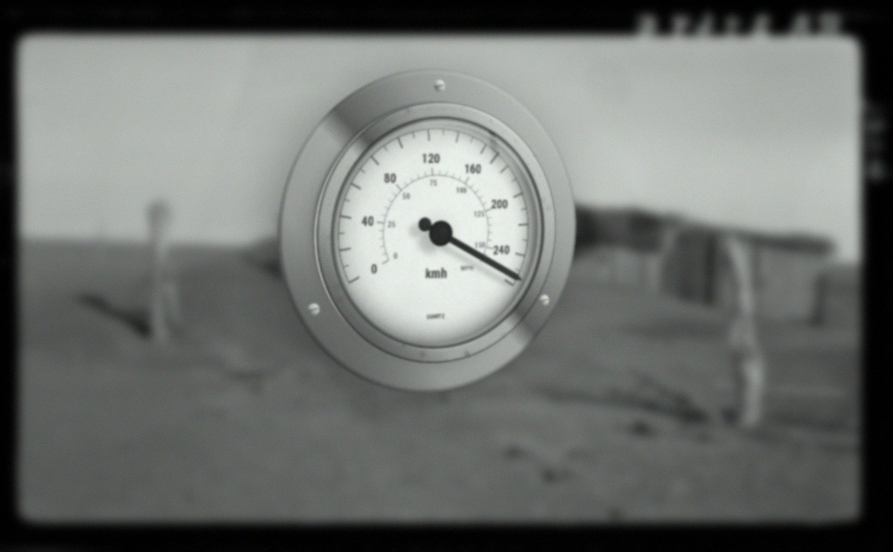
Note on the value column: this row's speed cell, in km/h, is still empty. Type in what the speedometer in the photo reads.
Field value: 255 km/h
